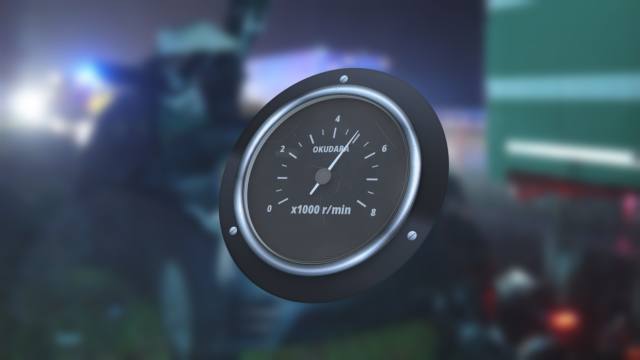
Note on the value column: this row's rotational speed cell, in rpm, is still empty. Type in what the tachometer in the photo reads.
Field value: 5000 rpm
